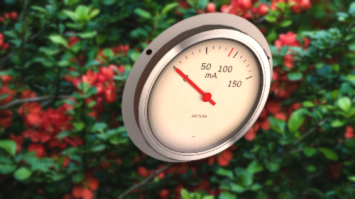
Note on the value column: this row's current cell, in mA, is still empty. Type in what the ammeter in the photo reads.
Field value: 0 mA
